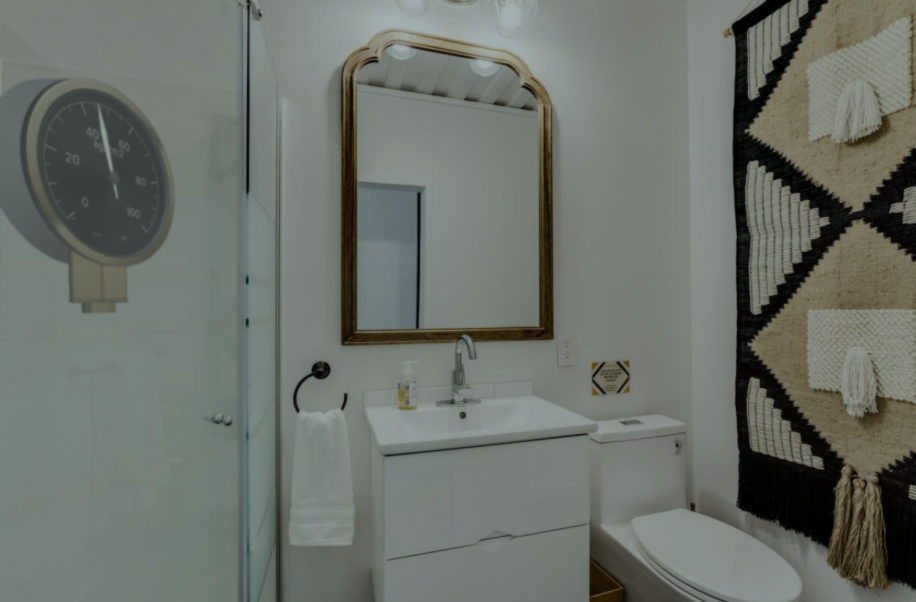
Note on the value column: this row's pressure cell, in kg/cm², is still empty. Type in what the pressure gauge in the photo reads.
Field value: 45 kg/cm²
